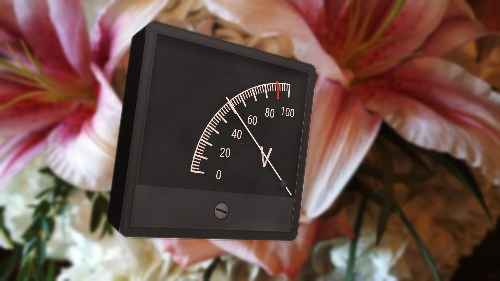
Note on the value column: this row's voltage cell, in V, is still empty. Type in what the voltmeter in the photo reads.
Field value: 50 V
